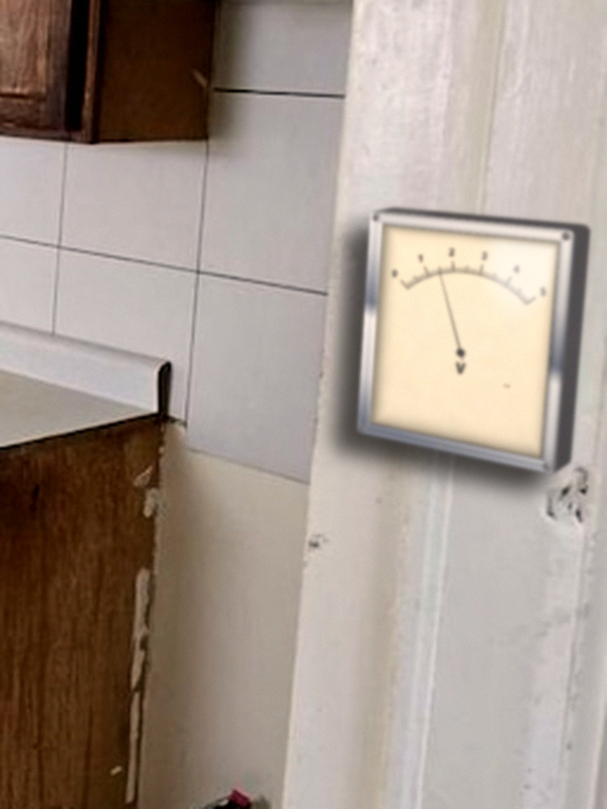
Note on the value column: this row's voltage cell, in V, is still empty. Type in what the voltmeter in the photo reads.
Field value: 1.5 V
